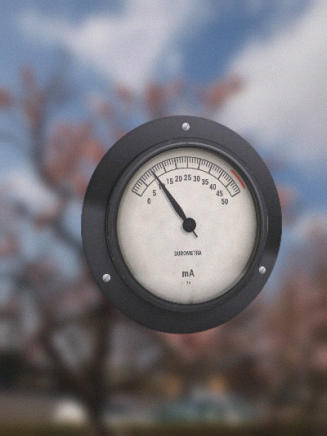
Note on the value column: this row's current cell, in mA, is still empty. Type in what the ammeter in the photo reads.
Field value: 10 mA
